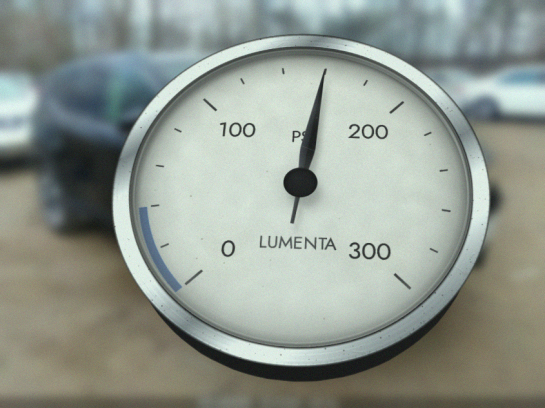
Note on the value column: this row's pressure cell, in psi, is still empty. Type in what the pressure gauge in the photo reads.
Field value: 160 psi
